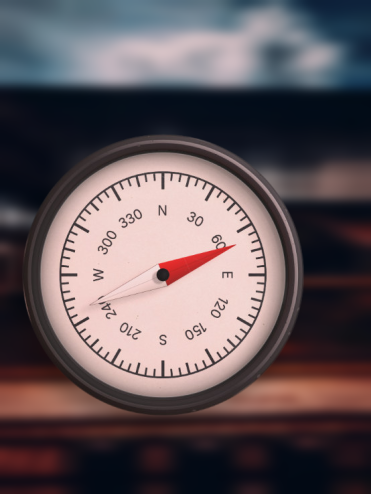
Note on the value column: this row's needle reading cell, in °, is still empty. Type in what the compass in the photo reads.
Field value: 67.5 °
